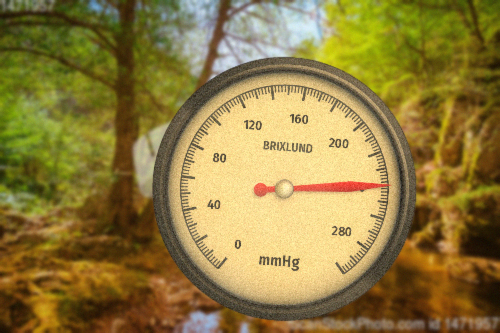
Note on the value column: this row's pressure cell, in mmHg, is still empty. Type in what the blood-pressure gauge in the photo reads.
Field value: 240 mmHg
